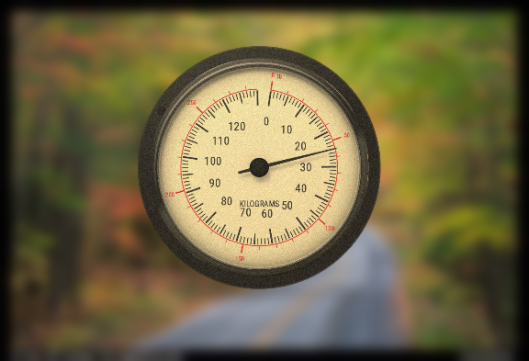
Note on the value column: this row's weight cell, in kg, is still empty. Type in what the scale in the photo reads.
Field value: 25 kg
